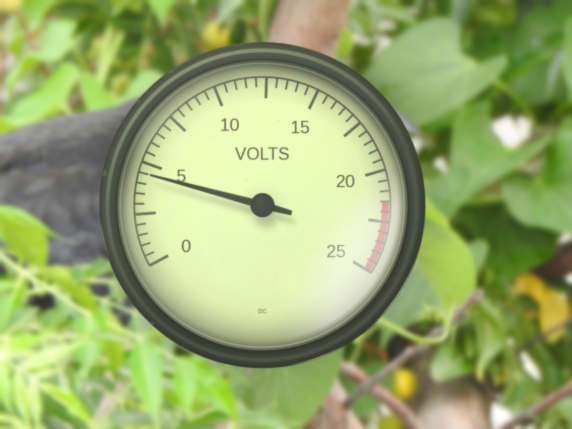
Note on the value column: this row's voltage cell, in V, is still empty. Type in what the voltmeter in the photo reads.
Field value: 4.5 V
